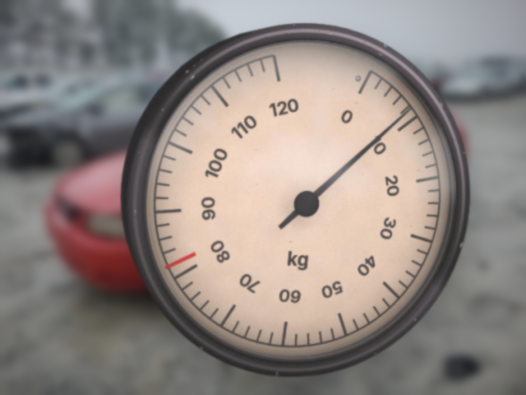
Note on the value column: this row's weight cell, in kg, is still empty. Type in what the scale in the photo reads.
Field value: 8 kg
